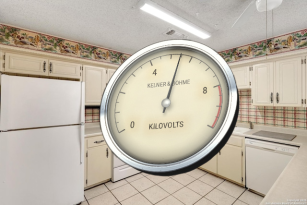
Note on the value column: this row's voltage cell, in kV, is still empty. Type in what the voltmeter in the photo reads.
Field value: 5.5 kV
